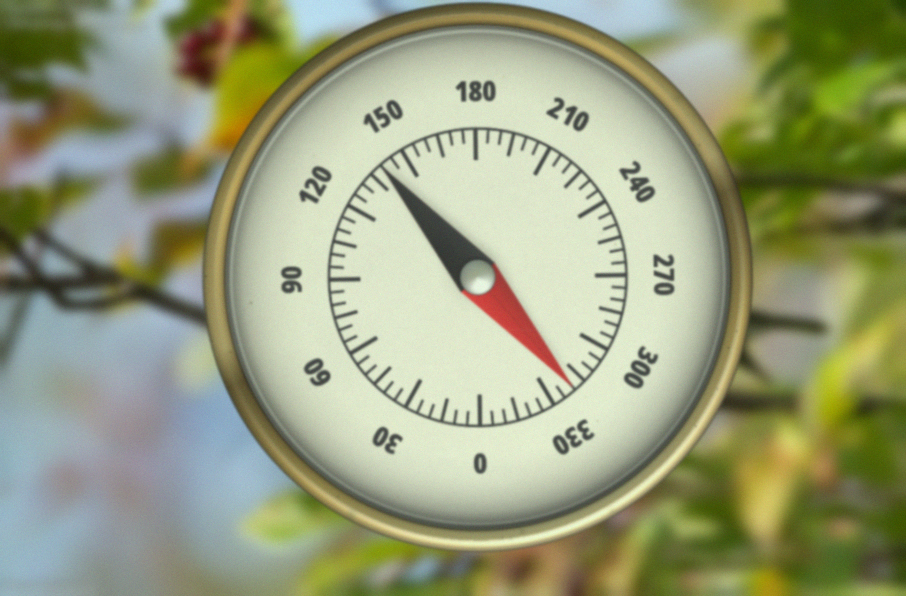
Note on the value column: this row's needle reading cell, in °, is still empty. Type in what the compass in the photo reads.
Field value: 320 °
